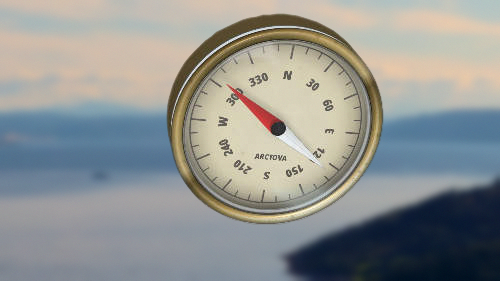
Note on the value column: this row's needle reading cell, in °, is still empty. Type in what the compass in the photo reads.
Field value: 305 °
